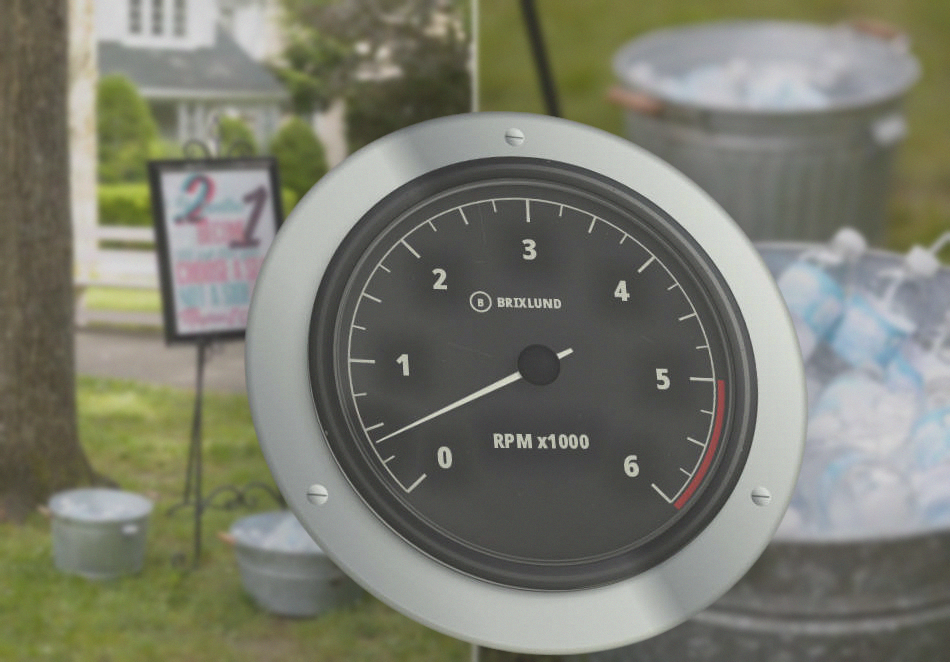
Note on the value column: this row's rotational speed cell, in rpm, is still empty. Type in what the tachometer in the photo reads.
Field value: 375 rpm
